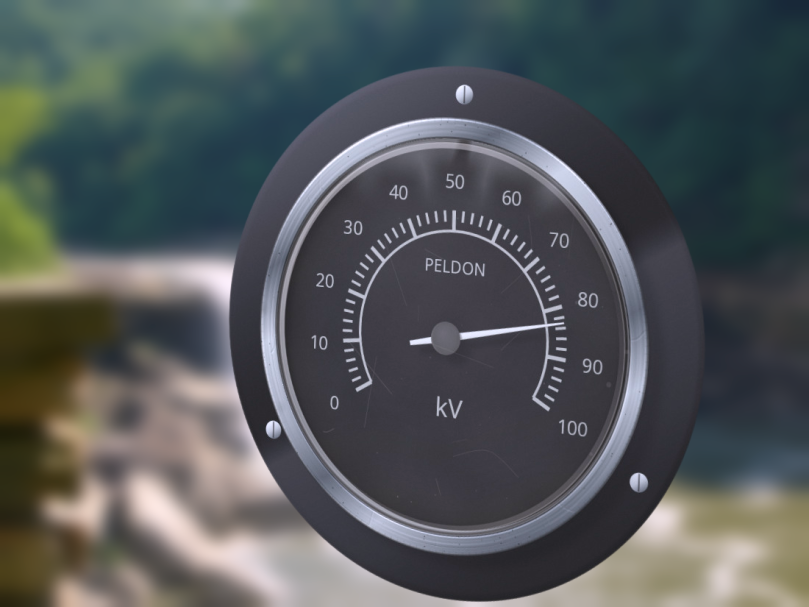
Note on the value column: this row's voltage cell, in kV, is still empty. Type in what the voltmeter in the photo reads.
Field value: 83 kV
